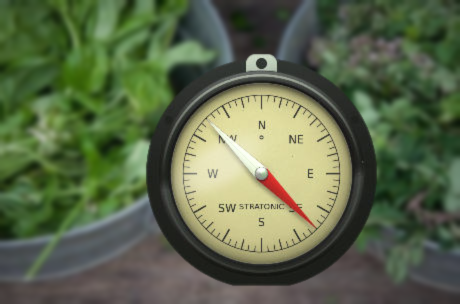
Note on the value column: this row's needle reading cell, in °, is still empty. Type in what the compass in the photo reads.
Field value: 135 °
